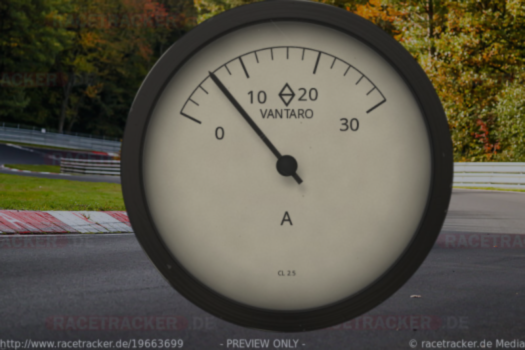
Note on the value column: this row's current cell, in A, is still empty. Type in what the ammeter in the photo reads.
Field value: 6 A
